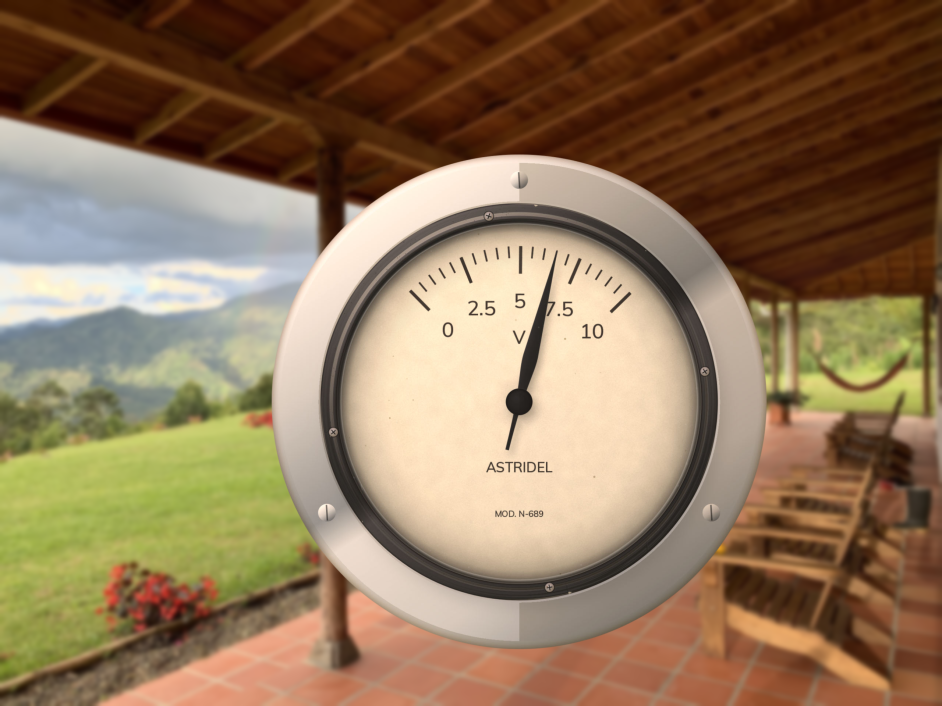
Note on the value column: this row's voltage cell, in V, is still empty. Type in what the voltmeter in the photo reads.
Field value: 6.5 V
